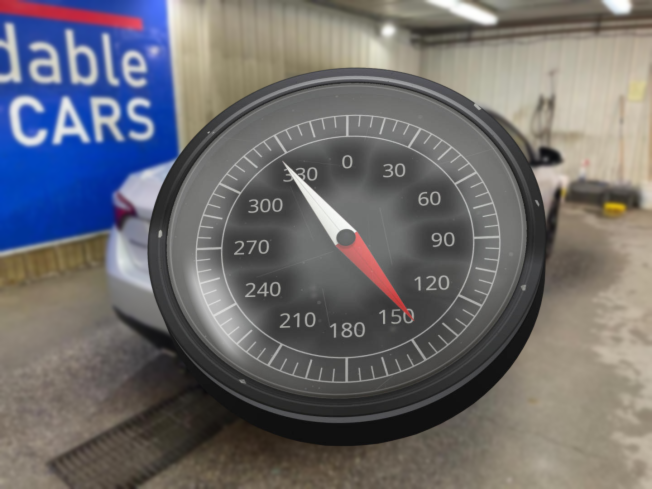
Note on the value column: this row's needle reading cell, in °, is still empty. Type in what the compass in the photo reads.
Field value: 145 °
